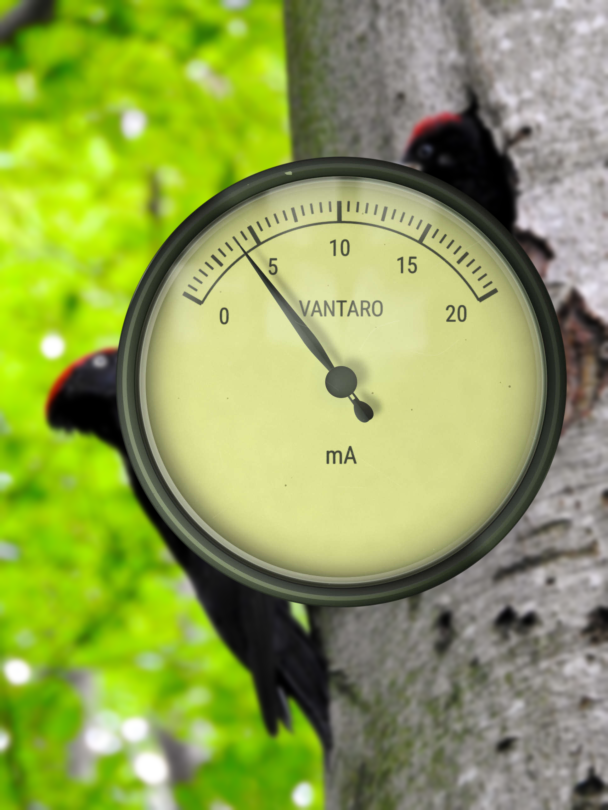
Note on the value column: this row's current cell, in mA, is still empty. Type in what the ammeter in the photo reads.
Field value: 4 mA
